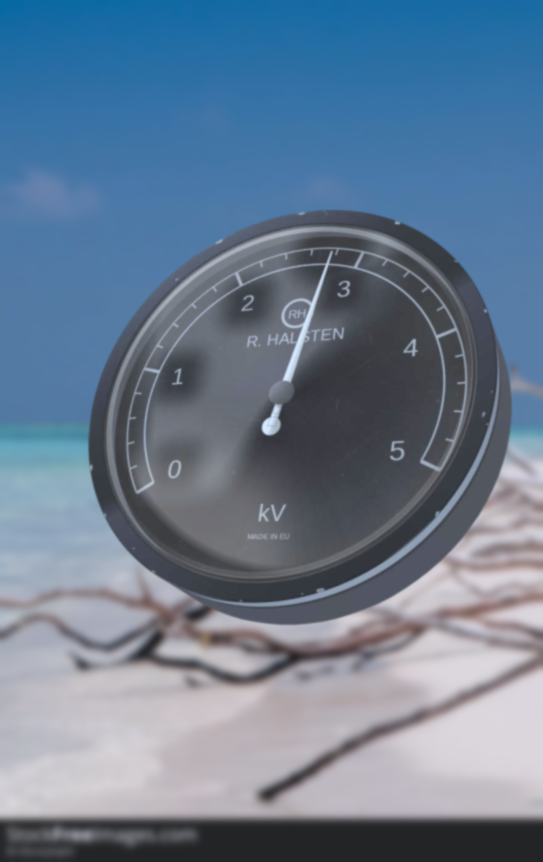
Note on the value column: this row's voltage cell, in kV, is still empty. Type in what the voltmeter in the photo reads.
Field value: 2.8 kV
